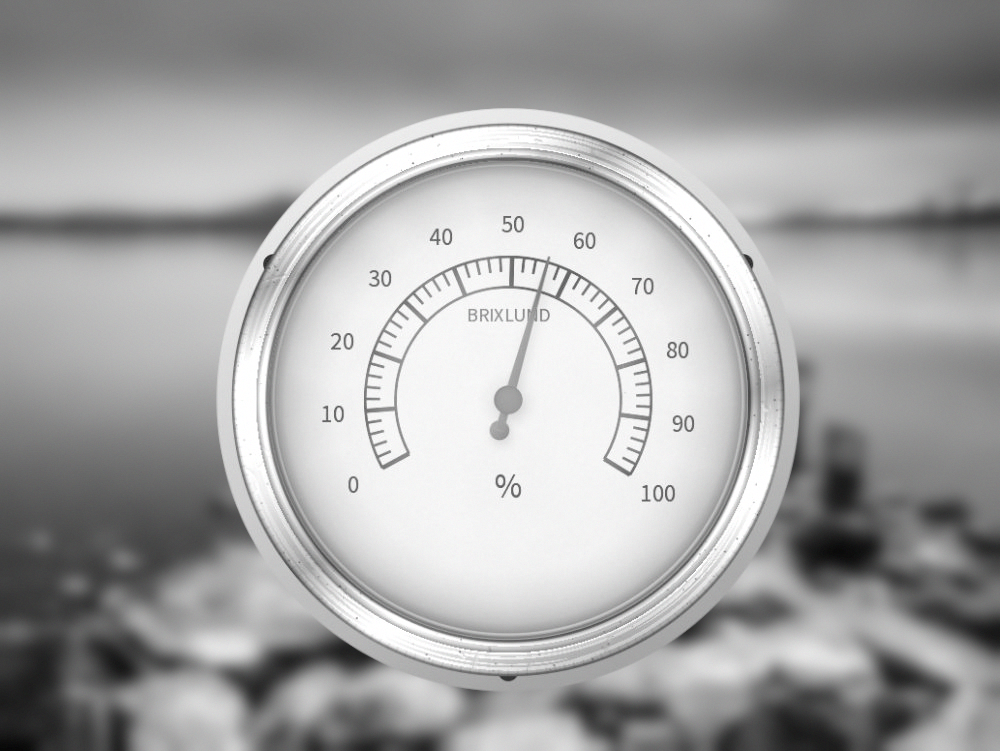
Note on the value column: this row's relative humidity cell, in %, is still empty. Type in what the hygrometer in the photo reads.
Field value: 56 %
